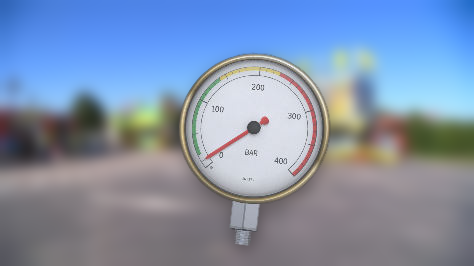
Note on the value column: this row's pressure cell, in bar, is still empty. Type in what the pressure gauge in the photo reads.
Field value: 10 bar
